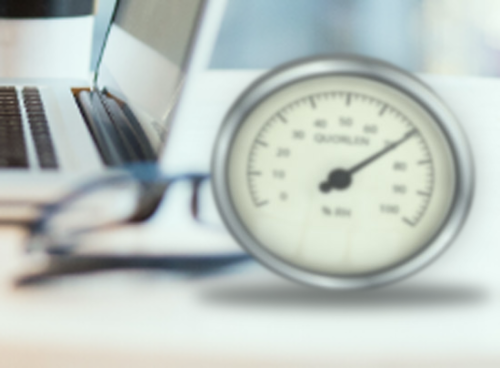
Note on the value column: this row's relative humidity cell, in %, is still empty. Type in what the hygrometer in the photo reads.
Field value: 70 %
